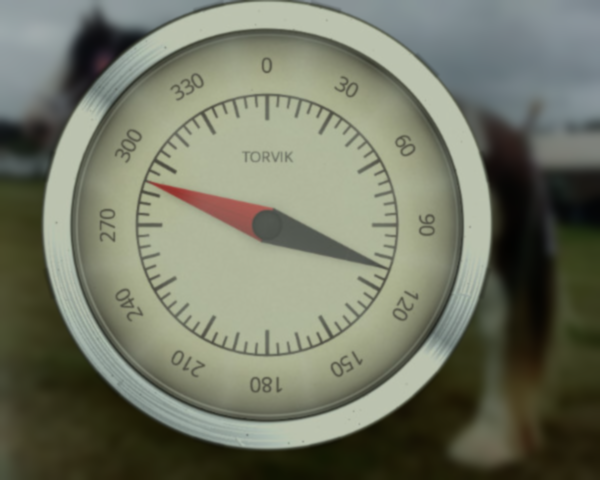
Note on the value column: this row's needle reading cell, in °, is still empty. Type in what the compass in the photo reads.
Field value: 290 °
